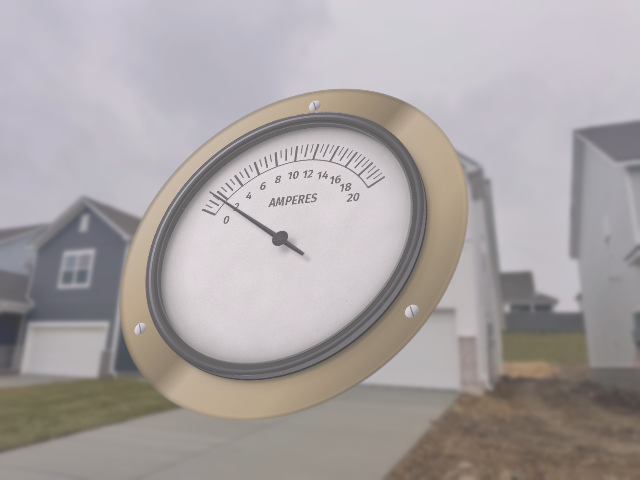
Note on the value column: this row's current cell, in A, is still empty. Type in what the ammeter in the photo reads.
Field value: 1.5 A
